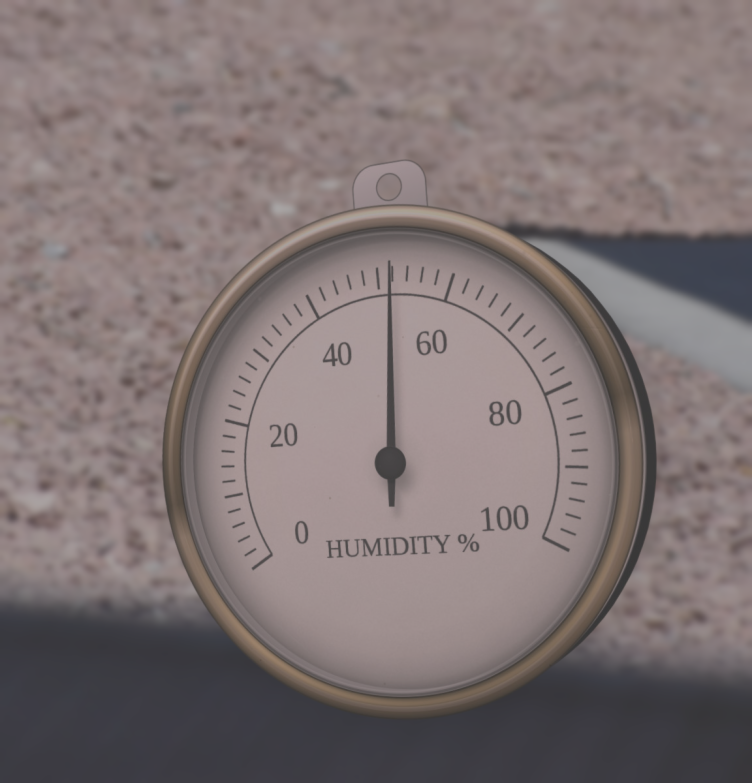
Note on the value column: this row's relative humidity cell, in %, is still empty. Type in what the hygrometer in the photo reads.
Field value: 52 %
